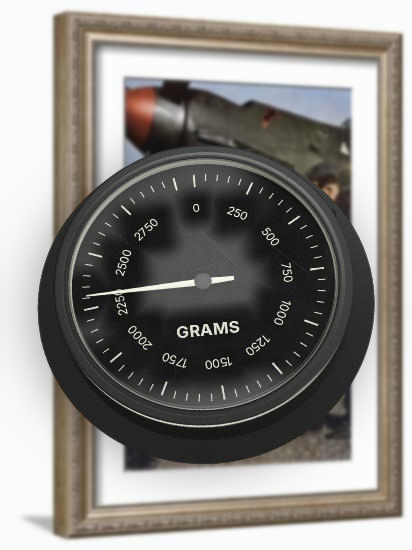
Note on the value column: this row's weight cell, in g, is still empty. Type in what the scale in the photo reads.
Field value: 2300 g
